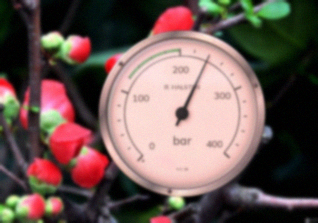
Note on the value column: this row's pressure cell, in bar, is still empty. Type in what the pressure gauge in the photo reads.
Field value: 240 bar
